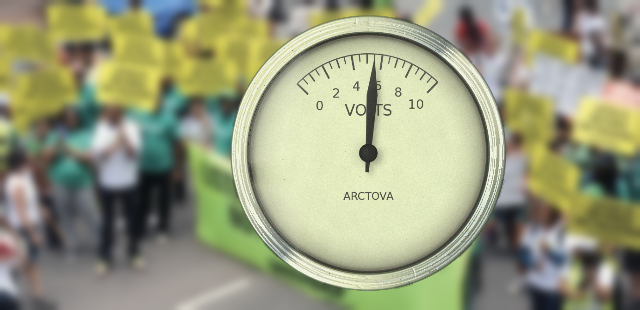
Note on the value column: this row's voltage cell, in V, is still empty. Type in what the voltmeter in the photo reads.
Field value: 5.5 V
